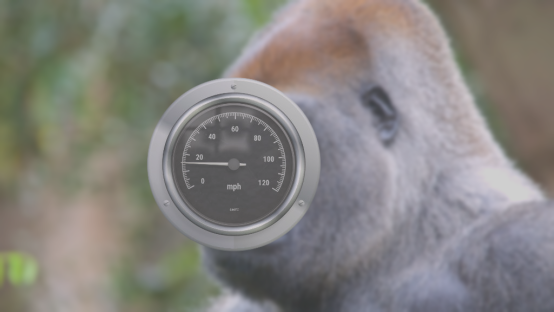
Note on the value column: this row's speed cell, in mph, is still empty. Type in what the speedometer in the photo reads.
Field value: 15 mph
